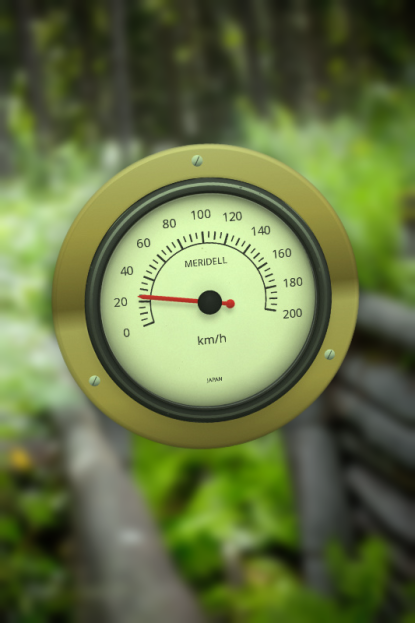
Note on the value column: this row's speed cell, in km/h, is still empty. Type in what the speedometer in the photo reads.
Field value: 25 km/h
